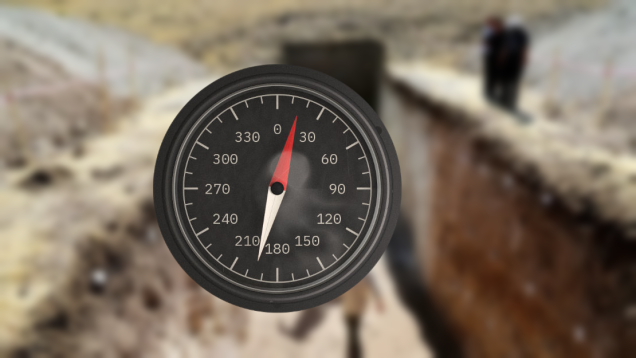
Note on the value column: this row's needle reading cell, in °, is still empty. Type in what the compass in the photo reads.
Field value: 15 °
